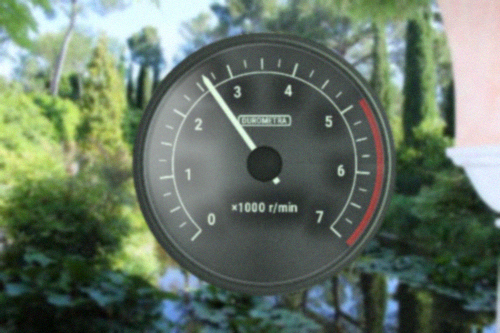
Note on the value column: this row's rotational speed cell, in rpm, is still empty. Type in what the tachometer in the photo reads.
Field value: 2625 rpm
